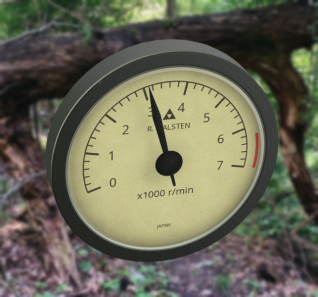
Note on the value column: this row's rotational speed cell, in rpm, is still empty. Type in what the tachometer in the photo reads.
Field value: 3100 rpm
